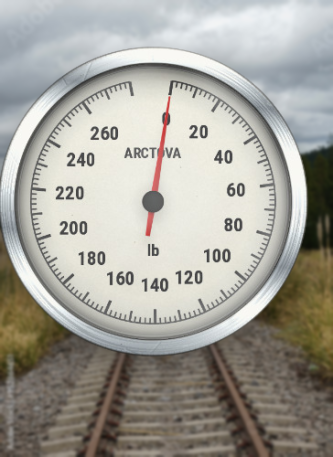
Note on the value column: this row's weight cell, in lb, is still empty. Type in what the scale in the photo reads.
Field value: 0 lb
